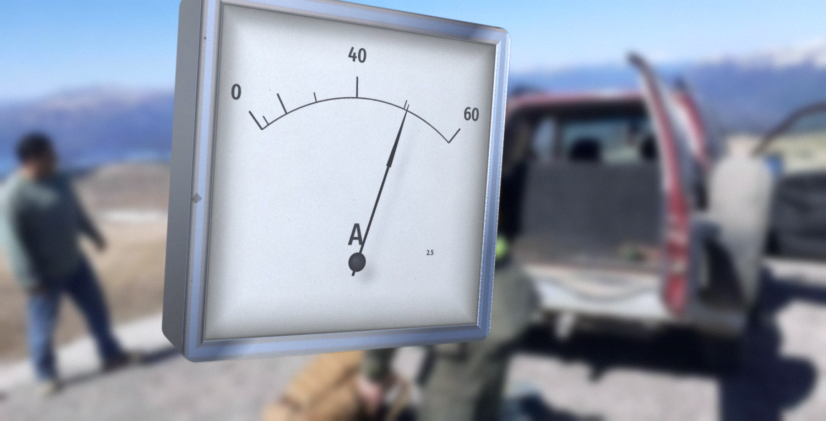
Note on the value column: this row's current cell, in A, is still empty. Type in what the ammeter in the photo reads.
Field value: 50 A
